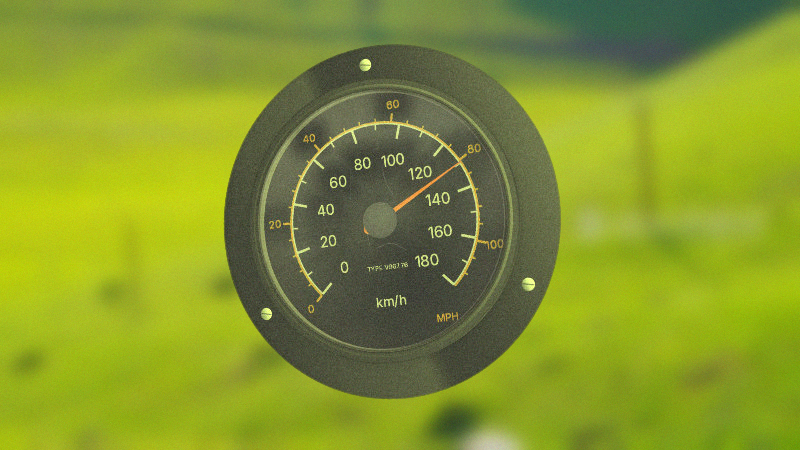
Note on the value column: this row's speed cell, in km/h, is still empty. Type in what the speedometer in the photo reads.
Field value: 130 km/h
